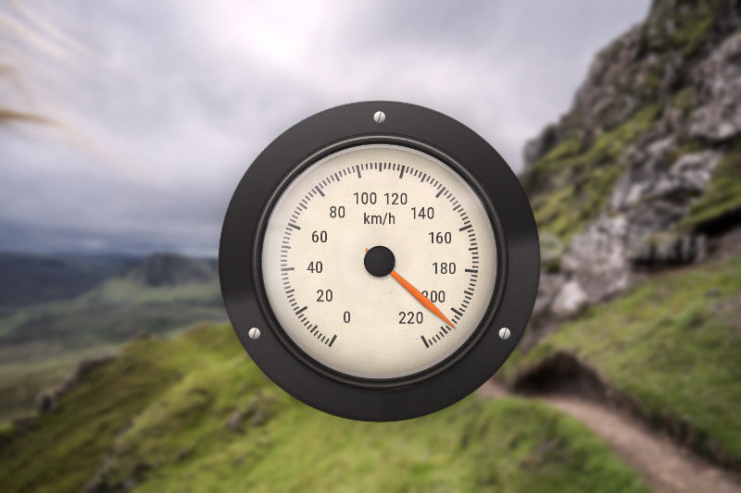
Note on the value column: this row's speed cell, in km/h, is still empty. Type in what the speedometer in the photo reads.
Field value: 206 km/h
